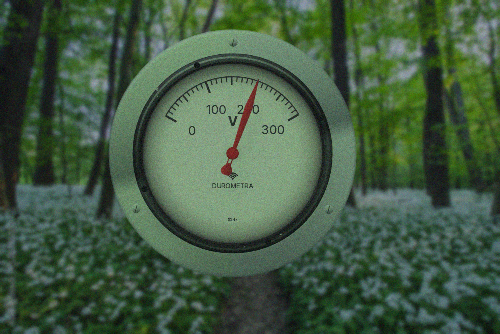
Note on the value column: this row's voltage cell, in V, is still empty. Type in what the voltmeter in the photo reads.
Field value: 200 V
